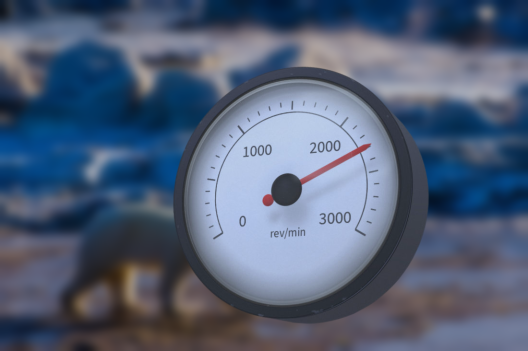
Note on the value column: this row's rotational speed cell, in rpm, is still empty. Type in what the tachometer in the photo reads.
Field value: 2300 rpm
